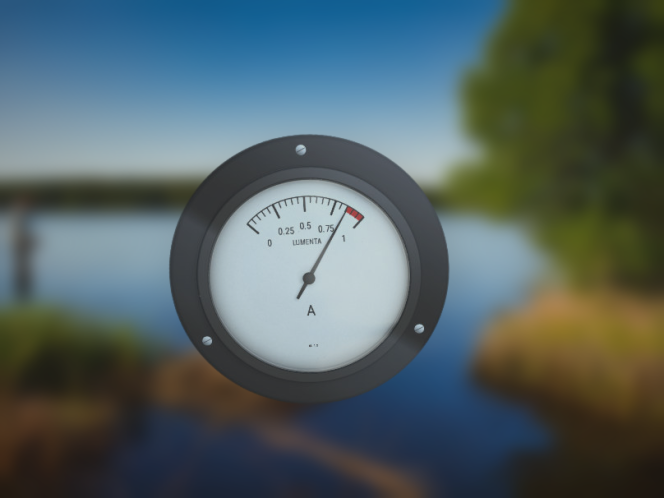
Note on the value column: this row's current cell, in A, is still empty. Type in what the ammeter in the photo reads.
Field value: 0.85 A
